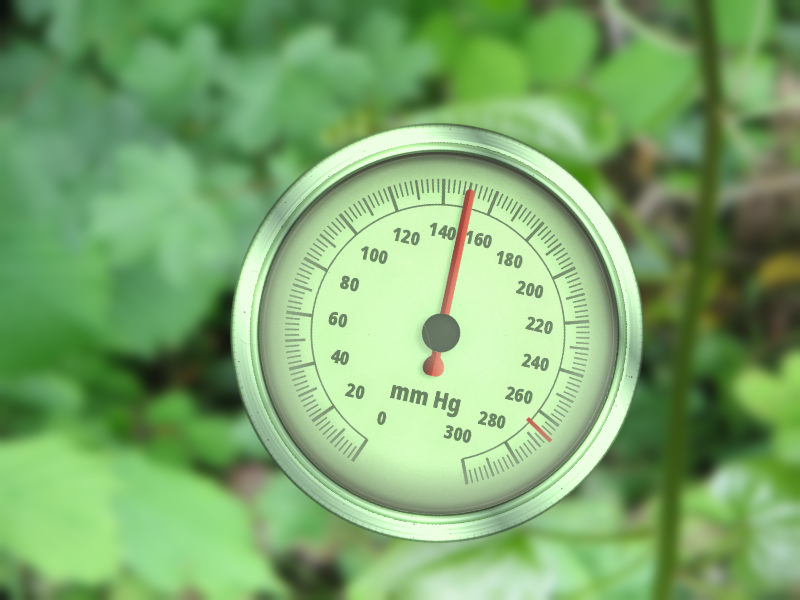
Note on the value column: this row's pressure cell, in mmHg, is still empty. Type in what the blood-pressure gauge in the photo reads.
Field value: 150 mmHg
